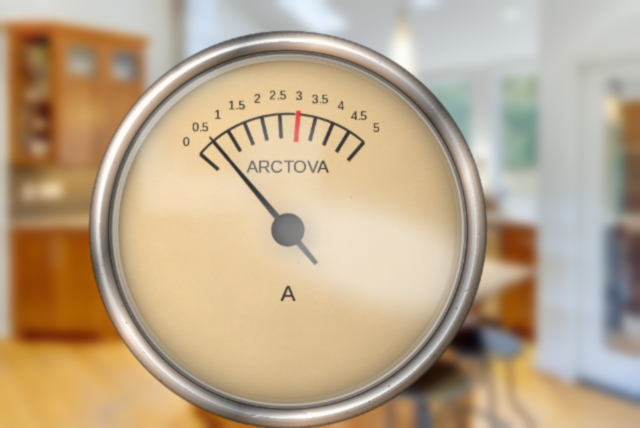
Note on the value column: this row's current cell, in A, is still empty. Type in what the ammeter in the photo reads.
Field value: 0.5 A
